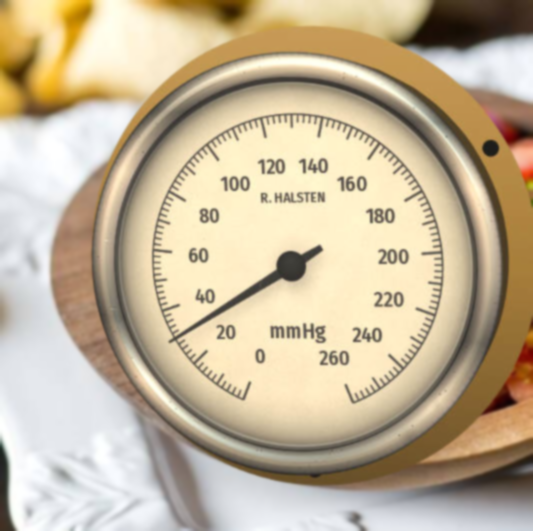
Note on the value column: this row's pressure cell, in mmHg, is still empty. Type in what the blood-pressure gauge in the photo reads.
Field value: 30 mmHg
